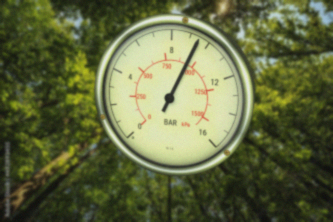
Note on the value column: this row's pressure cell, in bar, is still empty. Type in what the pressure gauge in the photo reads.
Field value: 9.5 bar
